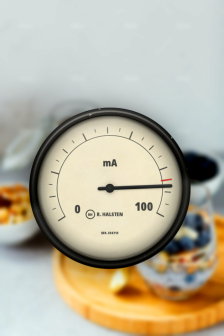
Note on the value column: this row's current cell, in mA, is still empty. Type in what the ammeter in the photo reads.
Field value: 87.5 mA
